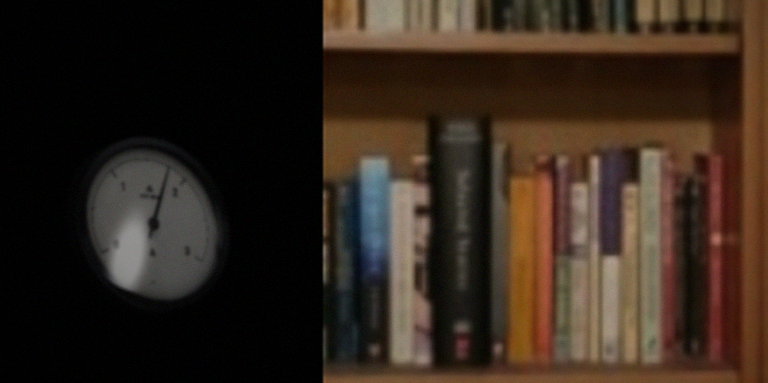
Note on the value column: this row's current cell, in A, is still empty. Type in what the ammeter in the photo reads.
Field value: 1.75 A
